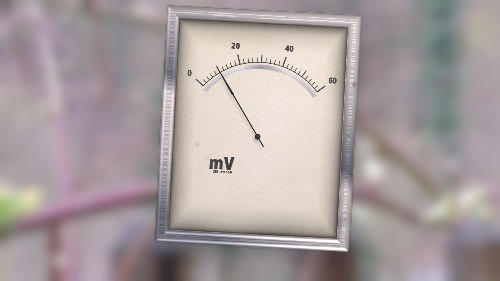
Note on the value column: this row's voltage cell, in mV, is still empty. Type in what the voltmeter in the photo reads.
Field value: 10 mV
